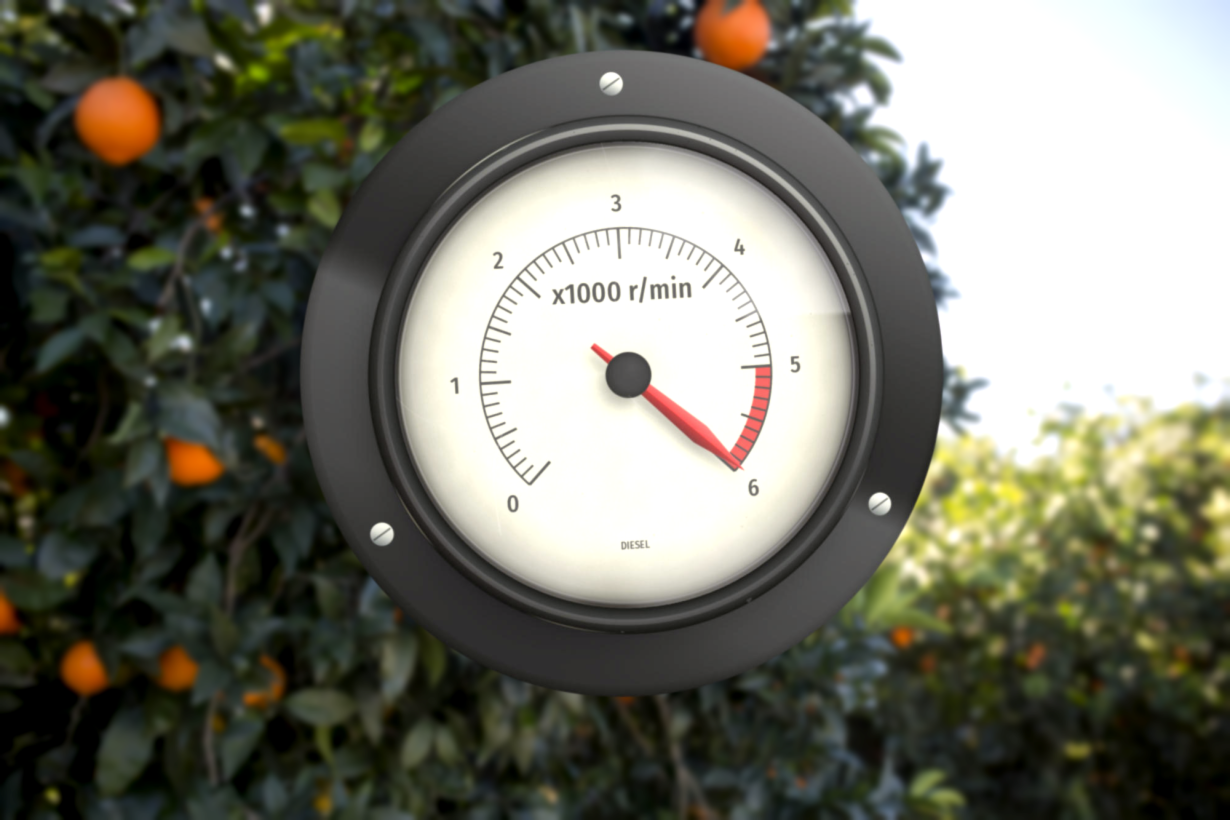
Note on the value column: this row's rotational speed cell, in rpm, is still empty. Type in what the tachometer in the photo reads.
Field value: 5950 rpm
